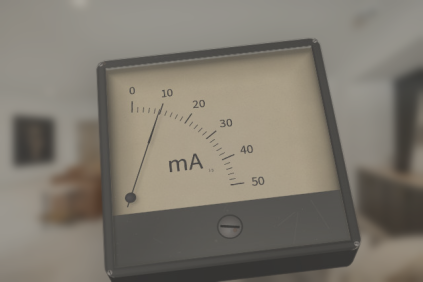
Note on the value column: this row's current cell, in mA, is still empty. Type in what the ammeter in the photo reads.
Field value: 10 mA
